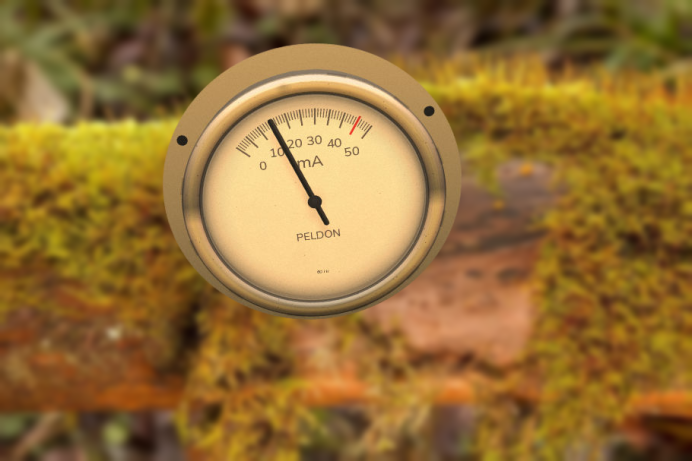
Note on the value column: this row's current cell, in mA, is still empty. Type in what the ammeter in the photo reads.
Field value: 15 mA
